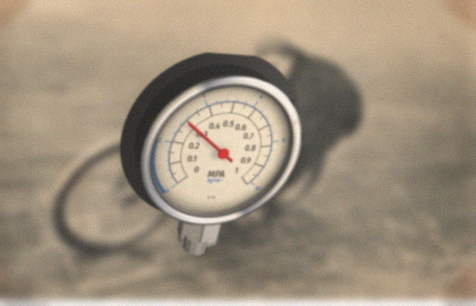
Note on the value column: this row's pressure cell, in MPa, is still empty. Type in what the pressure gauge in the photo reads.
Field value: 0.3 MPa
